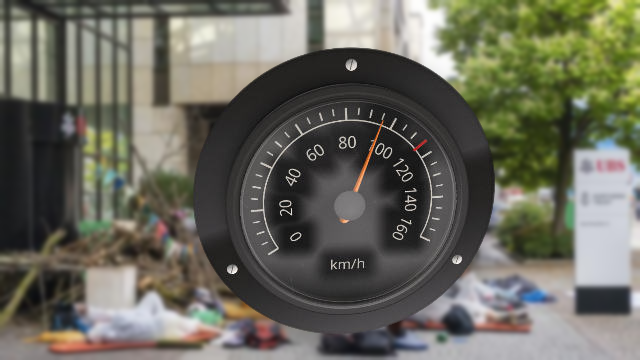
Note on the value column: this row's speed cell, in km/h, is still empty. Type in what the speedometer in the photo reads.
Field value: 95 km/h
